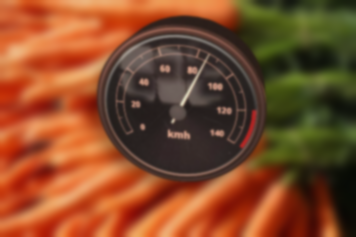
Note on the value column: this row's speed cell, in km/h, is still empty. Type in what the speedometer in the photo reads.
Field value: 85 km/h
